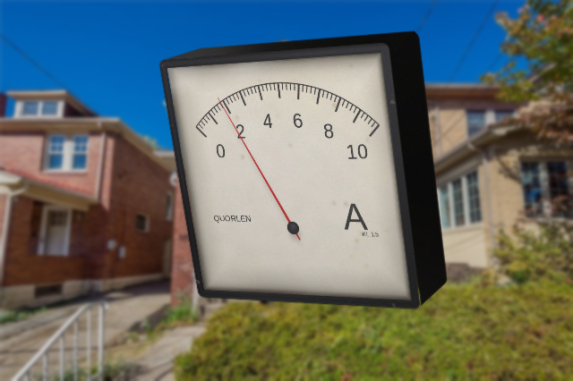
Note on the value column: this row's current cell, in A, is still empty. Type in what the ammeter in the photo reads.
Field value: 2 A
